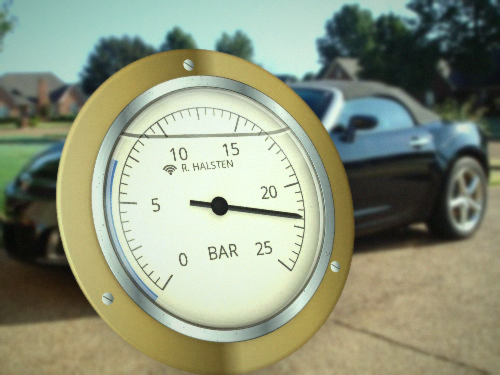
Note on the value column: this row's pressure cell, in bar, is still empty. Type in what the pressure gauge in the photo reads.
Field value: 22 bar
